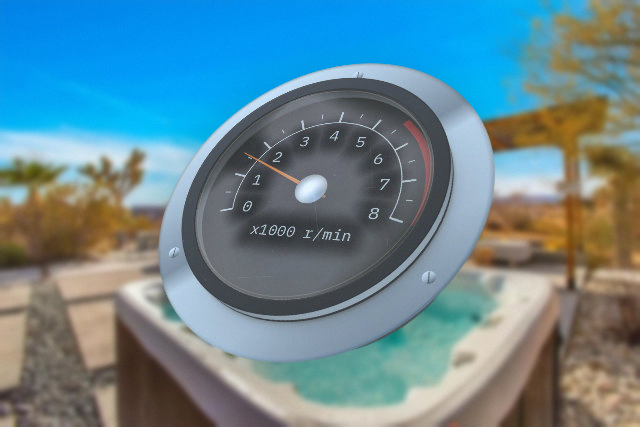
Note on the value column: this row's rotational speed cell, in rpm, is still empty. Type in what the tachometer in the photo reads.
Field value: 1500 rpm
